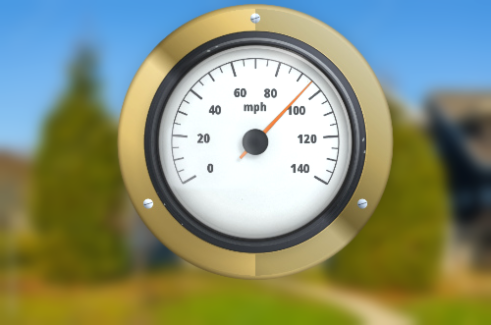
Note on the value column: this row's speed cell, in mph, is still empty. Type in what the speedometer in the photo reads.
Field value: 95 mph
